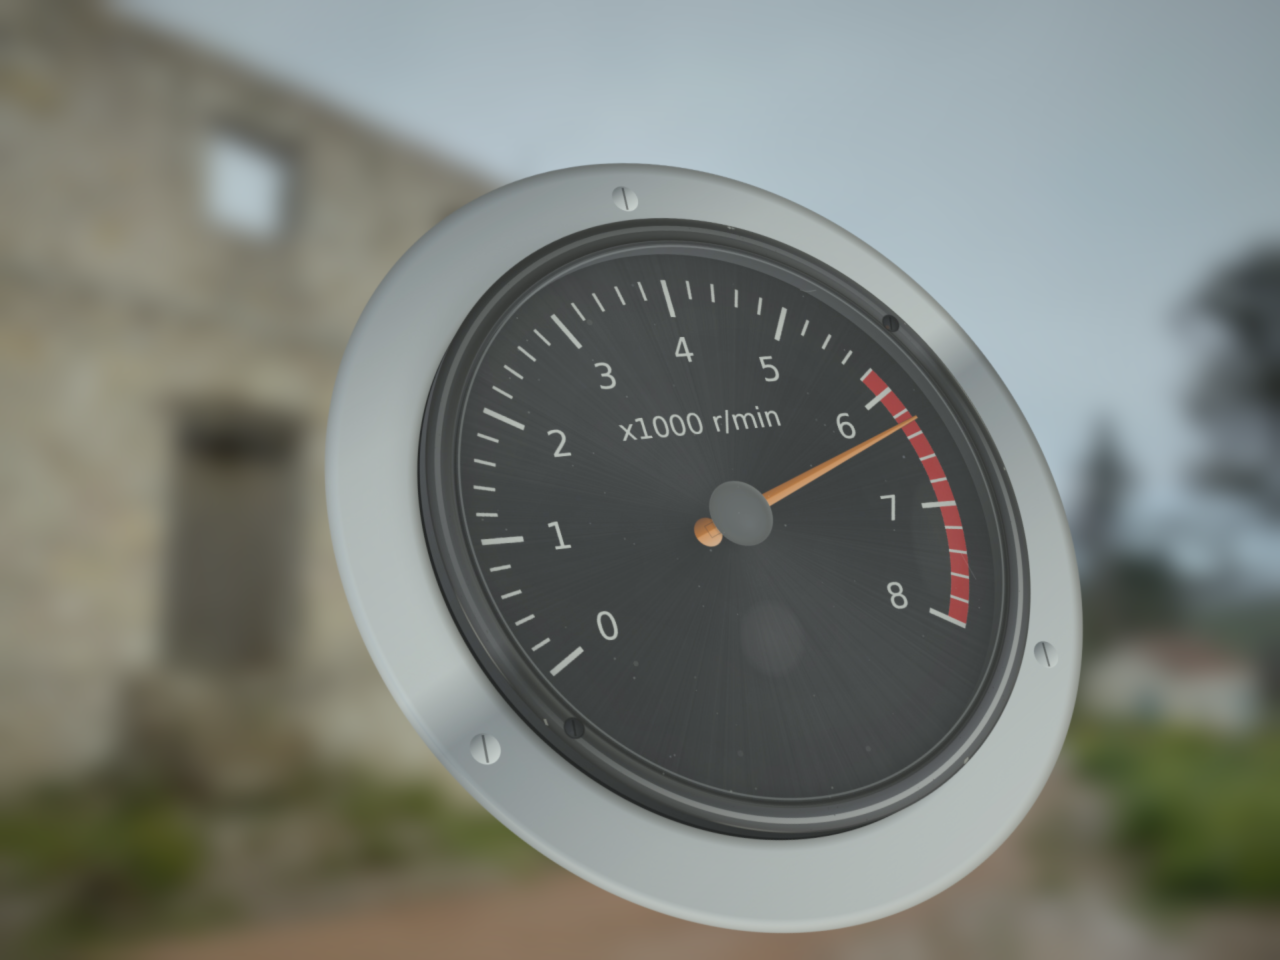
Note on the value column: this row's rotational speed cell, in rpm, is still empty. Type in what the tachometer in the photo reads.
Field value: 6300 rpm
